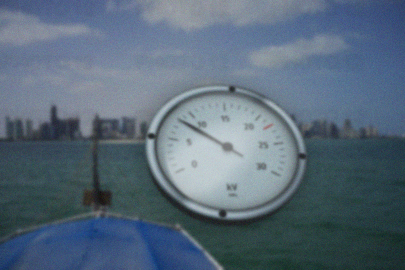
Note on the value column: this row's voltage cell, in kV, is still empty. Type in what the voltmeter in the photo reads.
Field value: 8 kV
